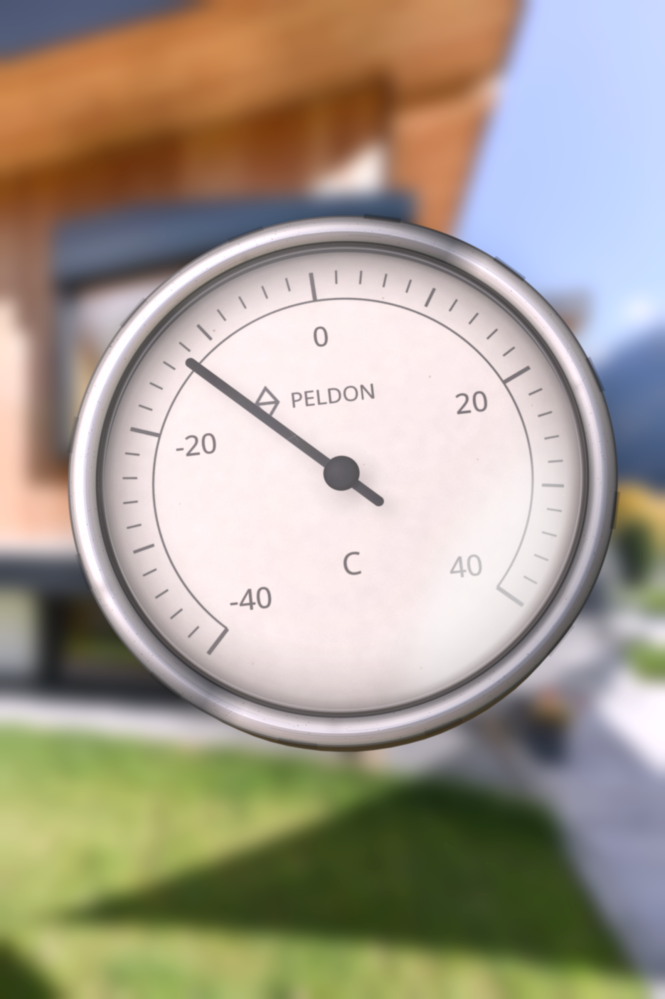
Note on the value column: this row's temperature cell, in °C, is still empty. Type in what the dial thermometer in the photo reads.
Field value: -13 °C
